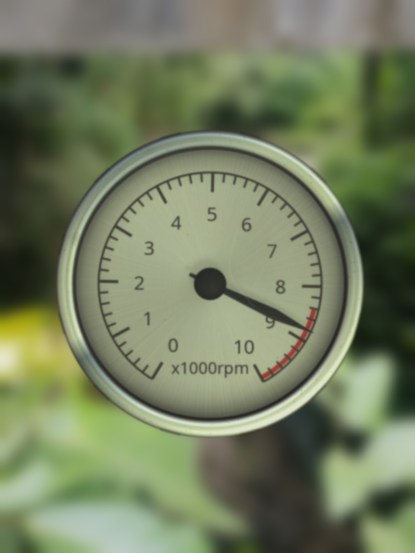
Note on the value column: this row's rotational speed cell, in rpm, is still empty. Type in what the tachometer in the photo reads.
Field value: 8800 rpm
